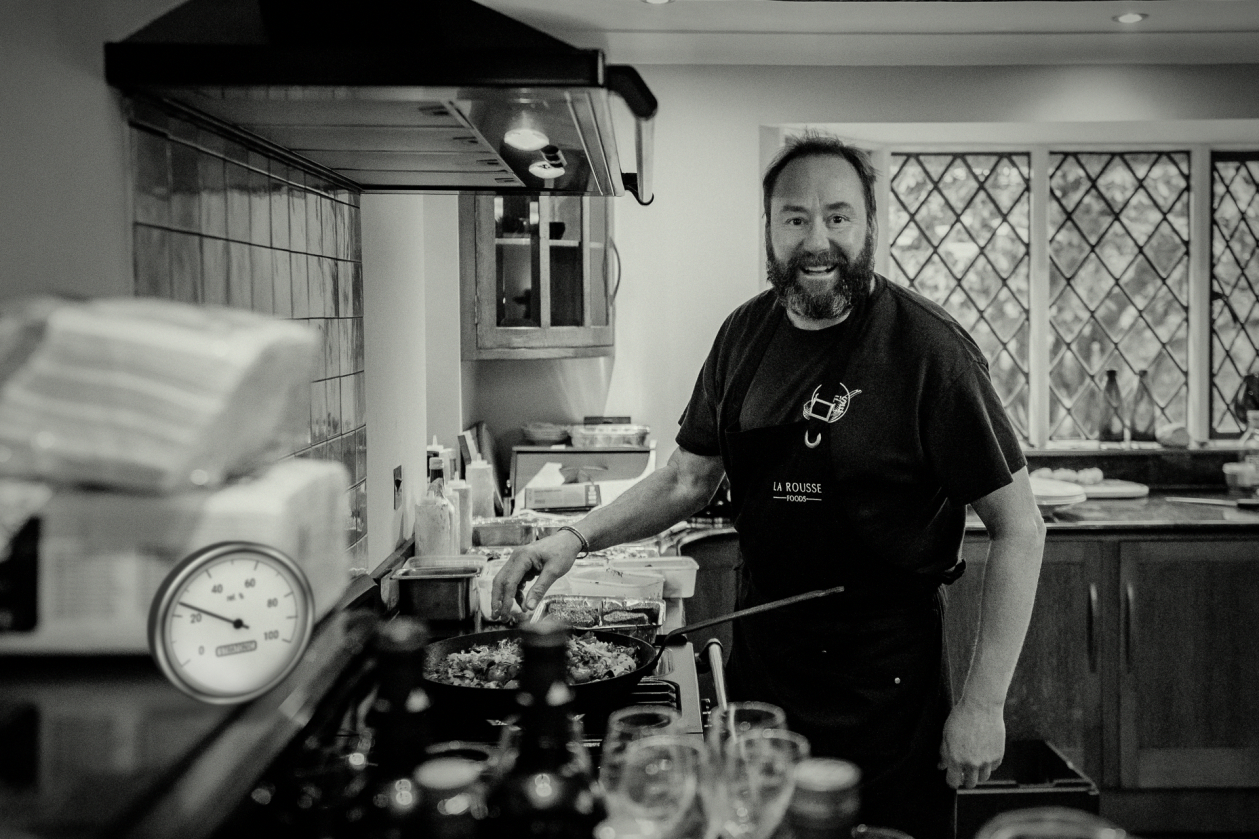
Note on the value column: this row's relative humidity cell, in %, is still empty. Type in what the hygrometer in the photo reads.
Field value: 25 %
